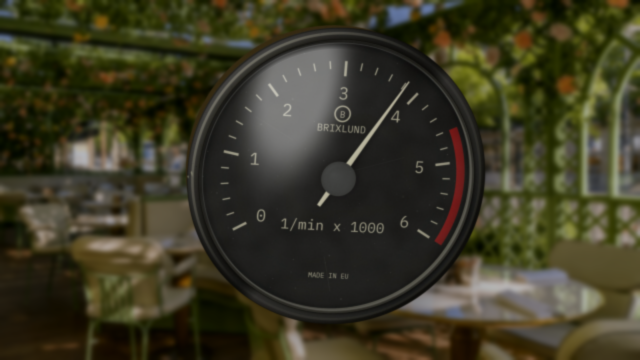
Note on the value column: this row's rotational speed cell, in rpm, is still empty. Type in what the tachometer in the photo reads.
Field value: 3800 rpm
